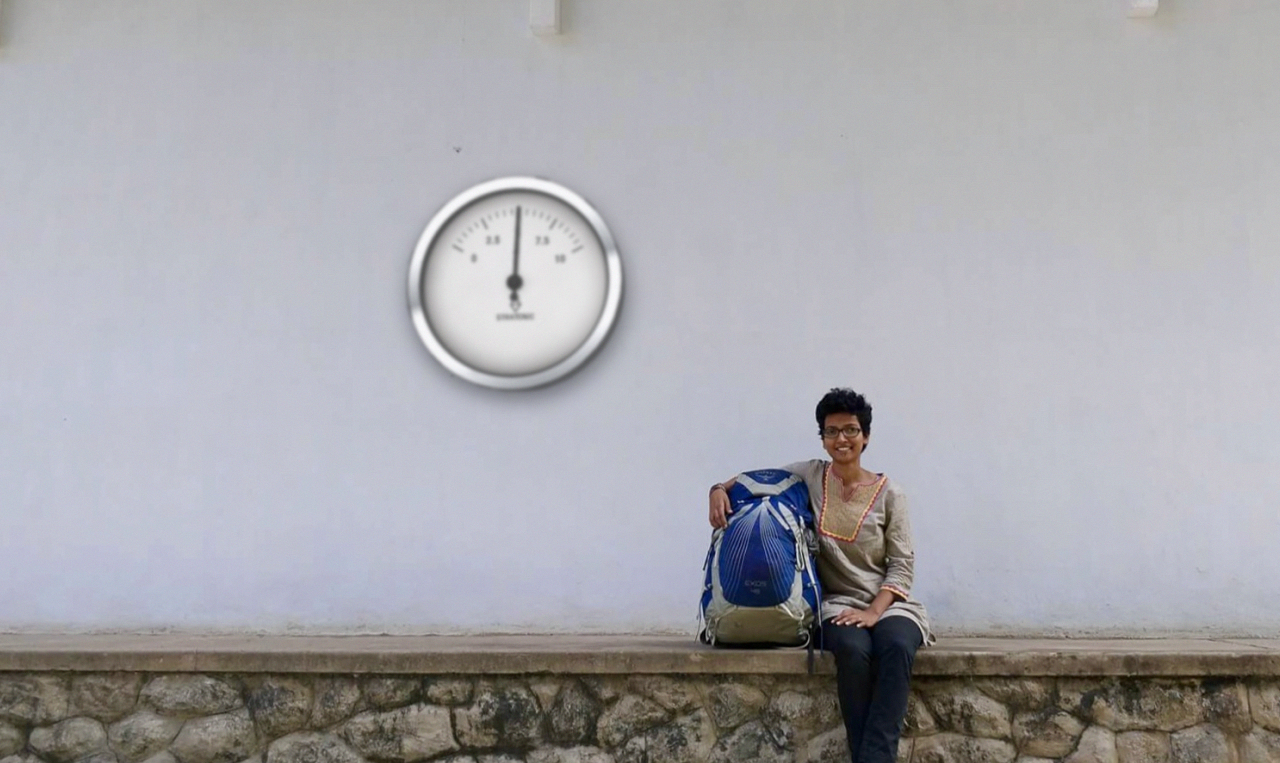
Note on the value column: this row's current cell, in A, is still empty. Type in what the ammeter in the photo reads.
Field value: 5 A
